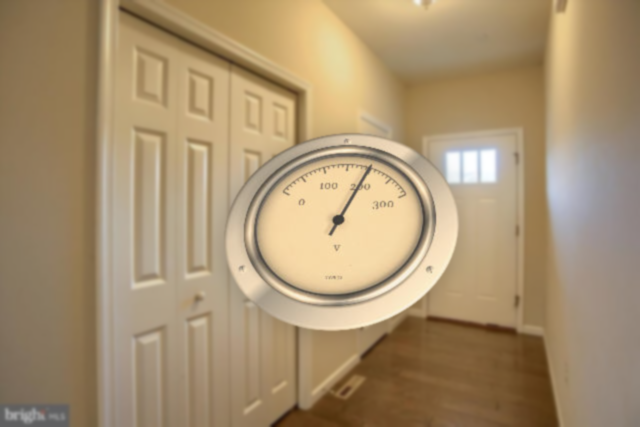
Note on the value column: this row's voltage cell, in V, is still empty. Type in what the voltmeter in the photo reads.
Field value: 200 V
